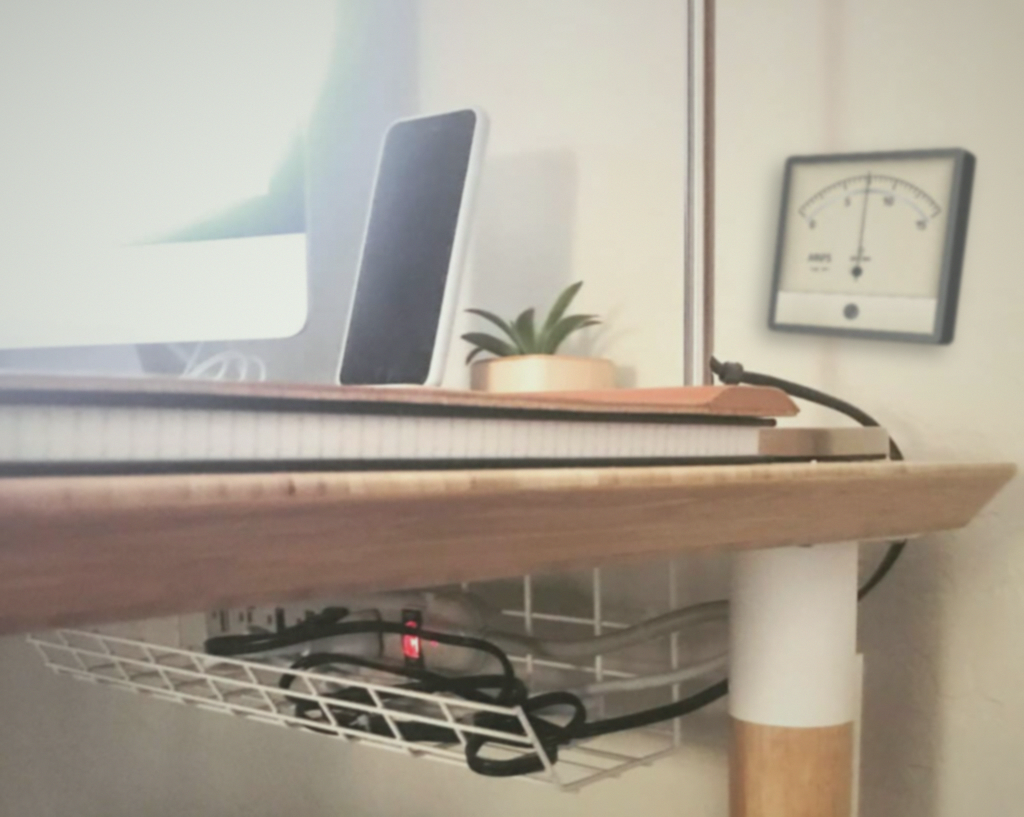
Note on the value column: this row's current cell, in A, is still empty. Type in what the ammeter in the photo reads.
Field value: 7.5 A
